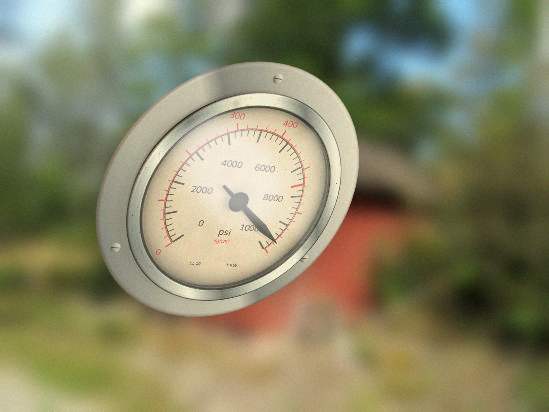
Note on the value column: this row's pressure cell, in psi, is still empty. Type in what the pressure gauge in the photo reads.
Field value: 9600 psi
